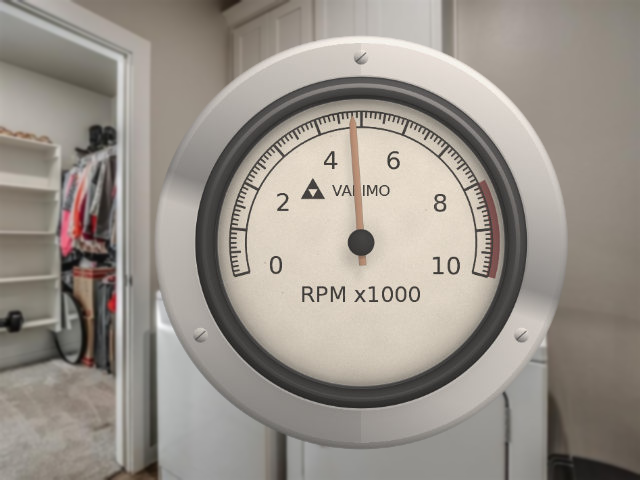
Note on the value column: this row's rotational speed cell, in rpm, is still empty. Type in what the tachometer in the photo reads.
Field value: 4800 rpm
